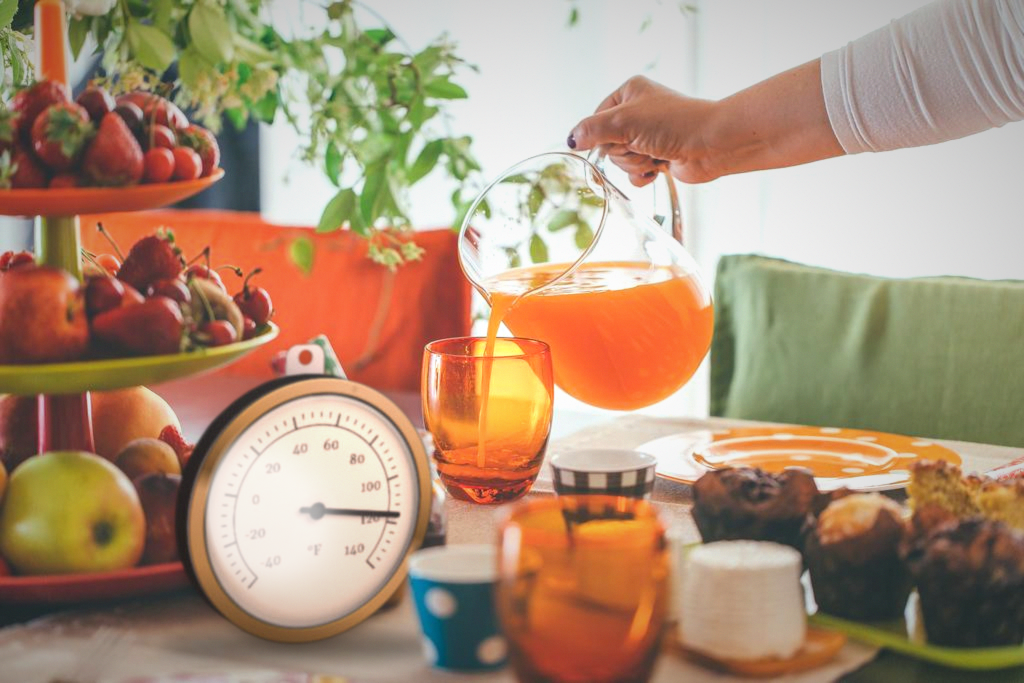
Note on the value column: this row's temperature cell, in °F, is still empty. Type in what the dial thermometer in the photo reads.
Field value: 116 °F
